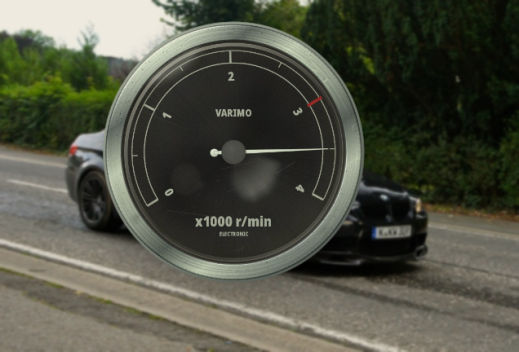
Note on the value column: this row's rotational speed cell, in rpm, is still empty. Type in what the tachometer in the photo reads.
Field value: 3500 rpm
